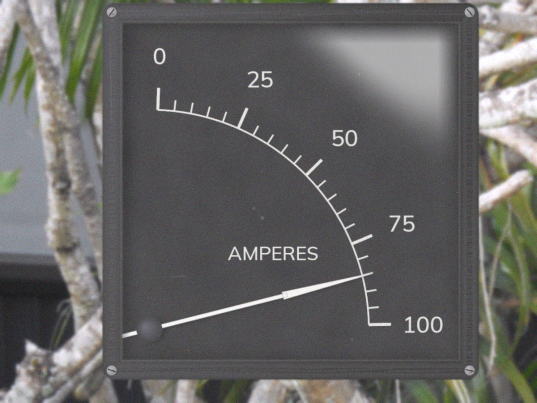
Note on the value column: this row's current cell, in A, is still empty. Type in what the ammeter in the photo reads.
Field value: 85 A
